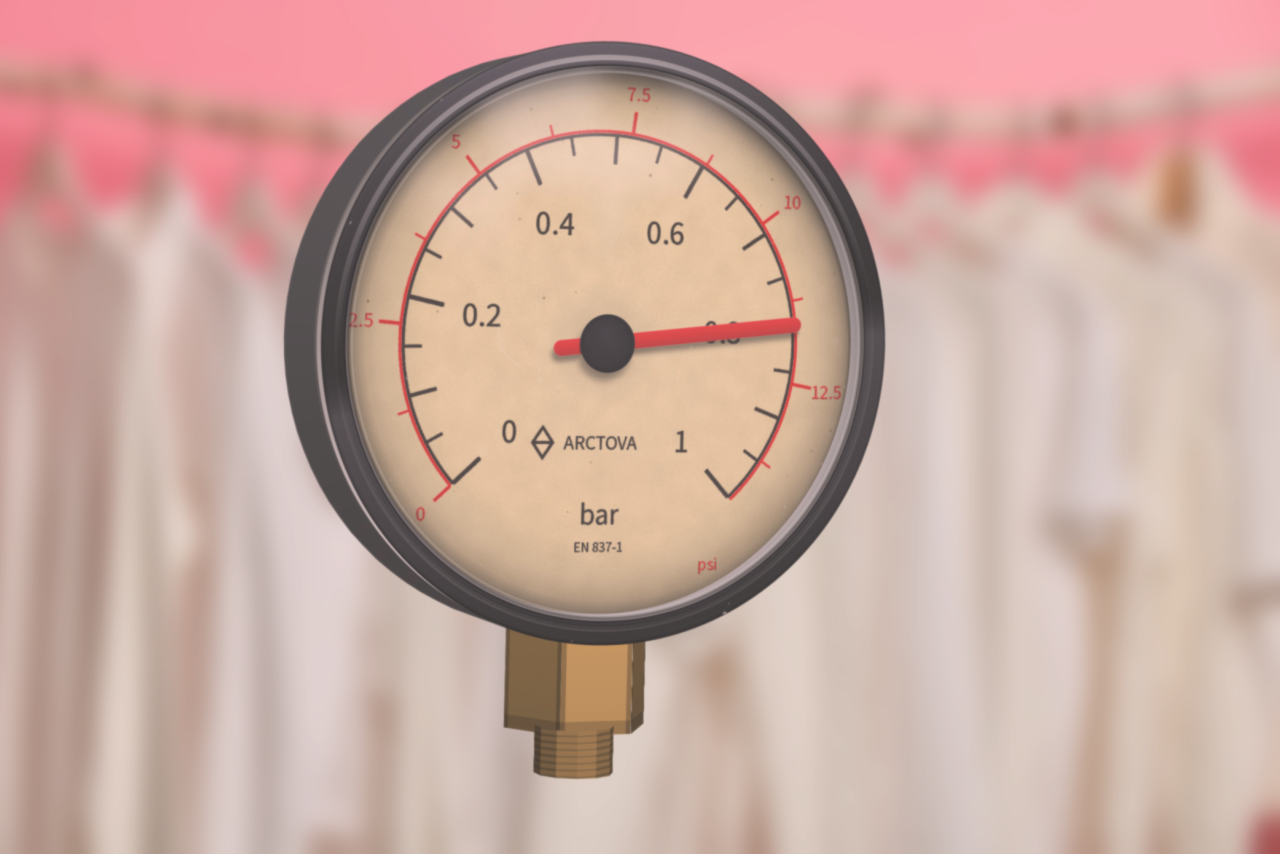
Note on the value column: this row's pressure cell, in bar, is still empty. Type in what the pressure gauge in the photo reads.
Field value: 0.8 bar
